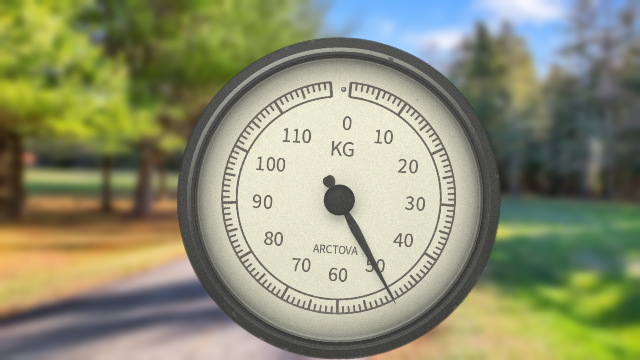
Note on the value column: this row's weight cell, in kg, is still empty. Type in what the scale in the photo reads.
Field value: 50 kg
